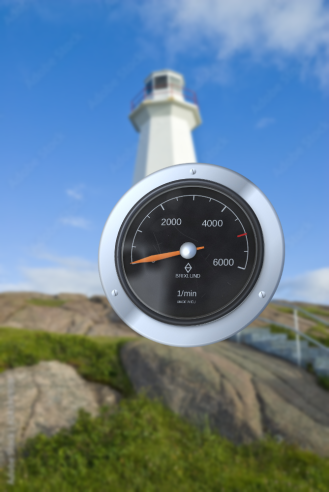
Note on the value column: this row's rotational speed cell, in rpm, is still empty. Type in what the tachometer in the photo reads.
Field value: 0 rpm
